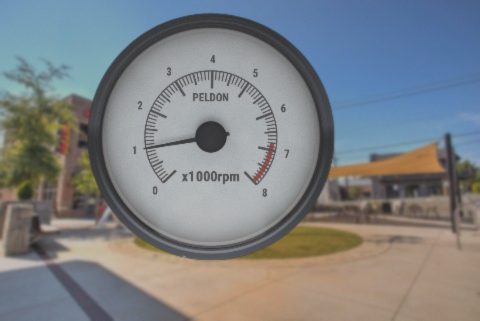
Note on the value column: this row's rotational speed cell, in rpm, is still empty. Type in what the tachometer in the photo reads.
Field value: 1000 rpm
